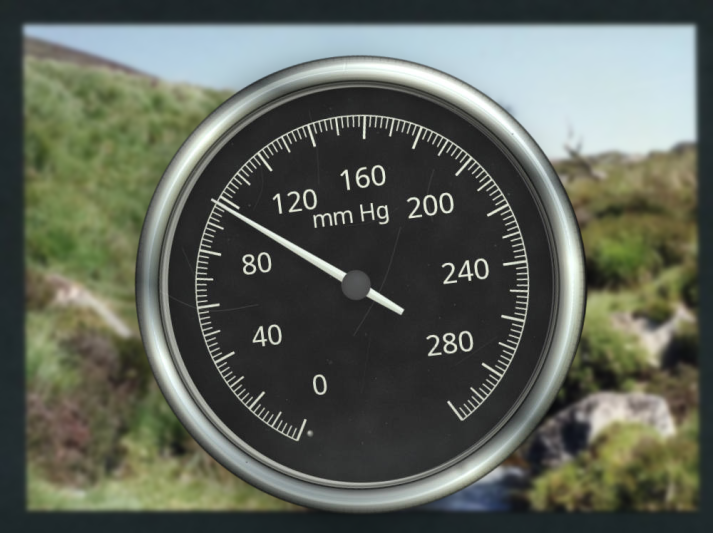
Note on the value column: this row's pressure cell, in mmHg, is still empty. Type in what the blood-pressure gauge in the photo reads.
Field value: 98 mmHg
